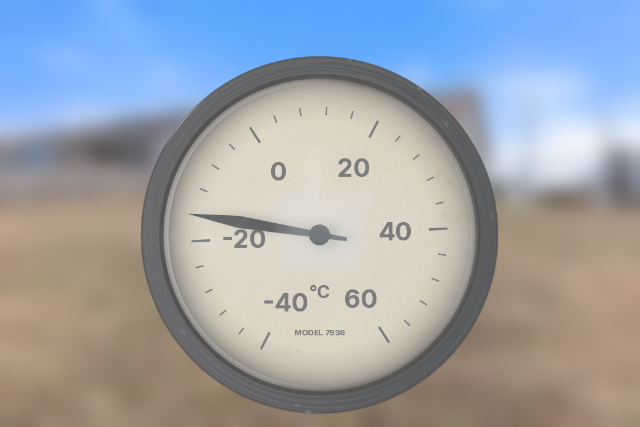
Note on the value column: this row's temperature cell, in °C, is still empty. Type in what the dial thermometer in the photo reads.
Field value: -16 °C
